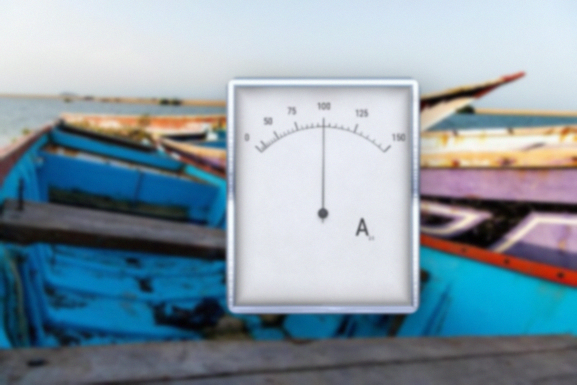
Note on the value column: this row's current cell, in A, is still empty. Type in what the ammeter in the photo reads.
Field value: 100 A
